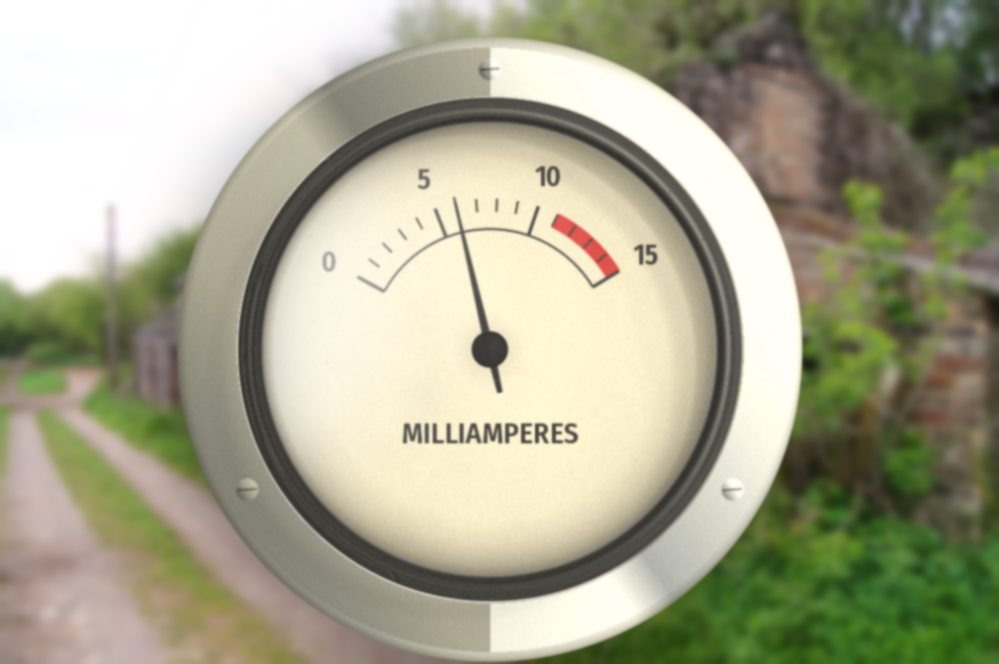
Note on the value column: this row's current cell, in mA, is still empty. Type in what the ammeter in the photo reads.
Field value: 6 mA
